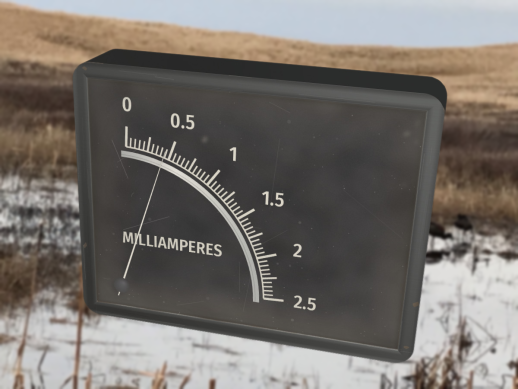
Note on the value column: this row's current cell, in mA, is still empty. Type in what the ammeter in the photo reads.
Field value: 0.45 mA
